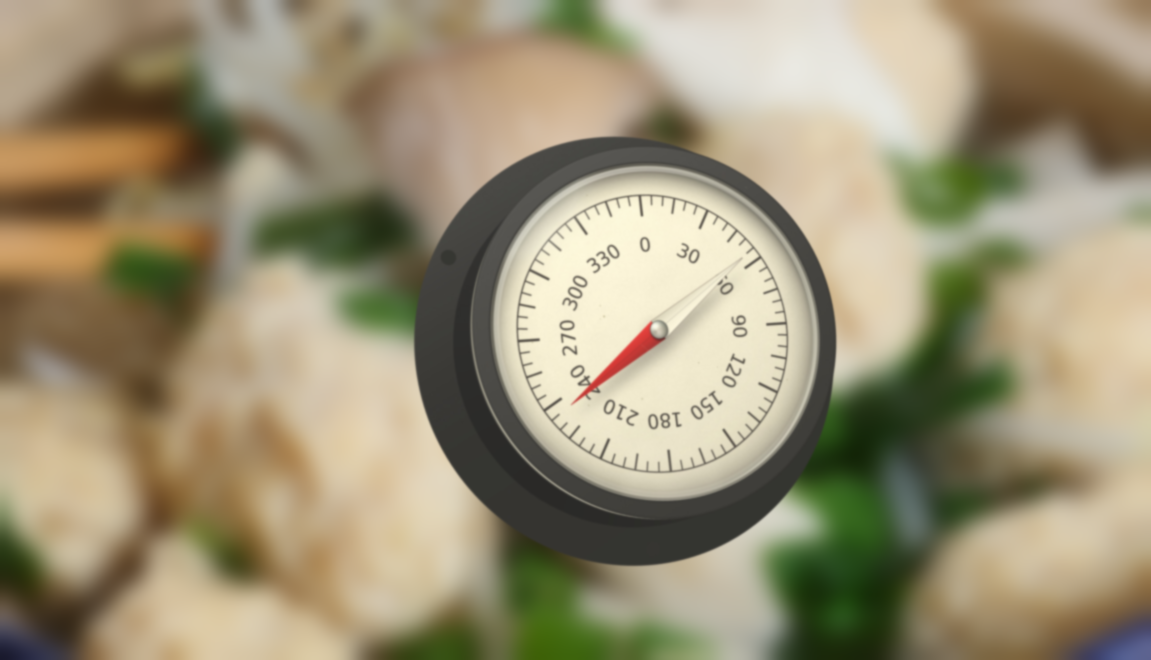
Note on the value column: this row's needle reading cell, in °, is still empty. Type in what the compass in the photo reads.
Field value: 235 °
